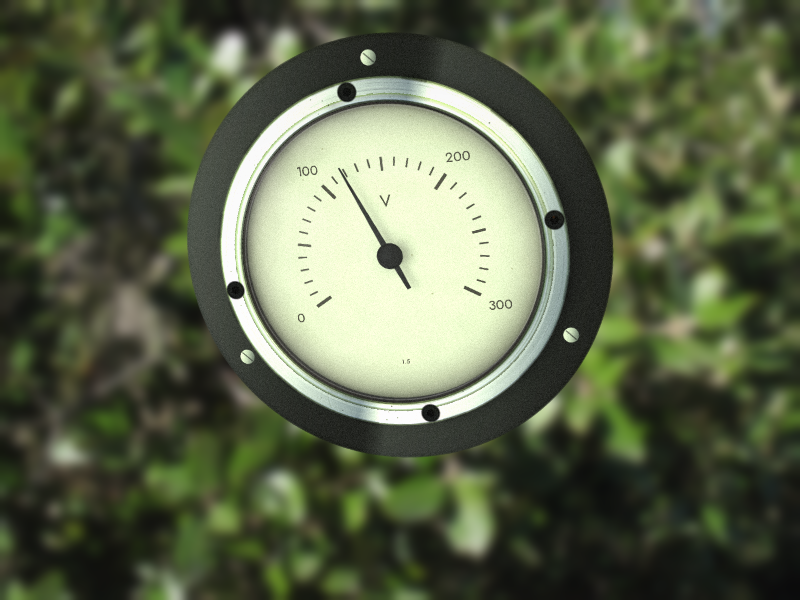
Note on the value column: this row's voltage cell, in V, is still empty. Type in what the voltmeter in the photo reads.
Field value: 120 V
